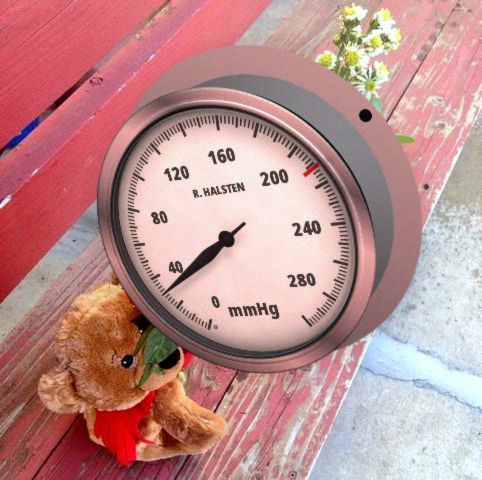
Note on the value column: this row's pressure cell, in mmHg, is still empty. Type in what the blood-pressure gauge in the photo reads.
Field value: 30 mmHg
